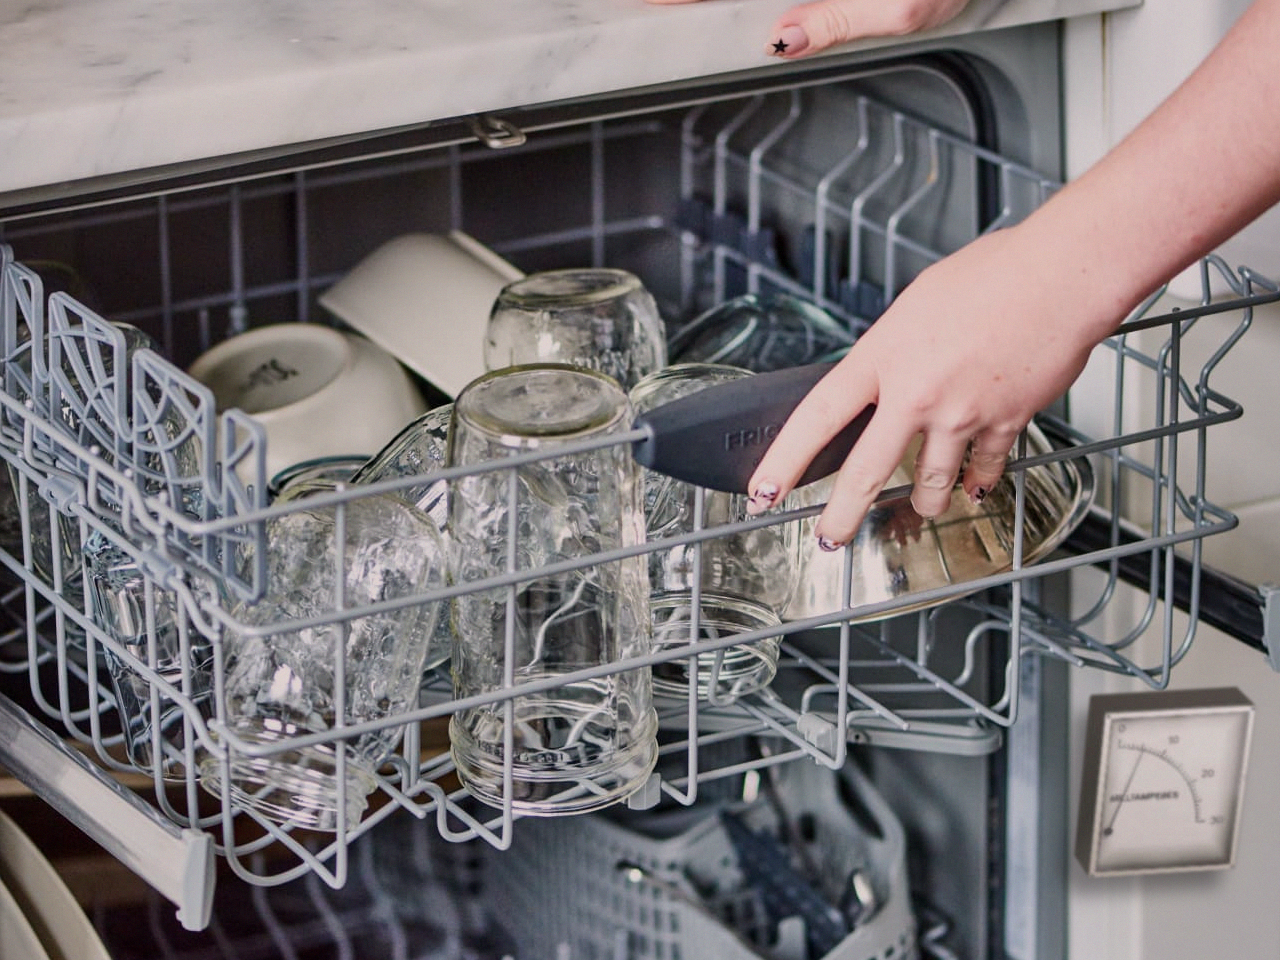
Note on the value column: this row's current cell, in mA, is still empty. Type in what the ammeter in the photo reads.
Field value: 5 mA
